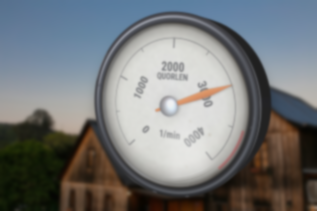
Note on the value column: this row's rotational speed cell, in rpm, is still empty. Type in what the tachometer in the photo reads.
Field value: 3000 rpm
